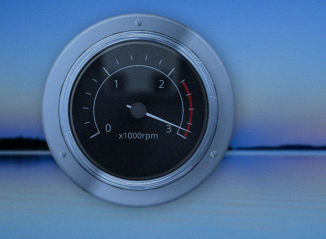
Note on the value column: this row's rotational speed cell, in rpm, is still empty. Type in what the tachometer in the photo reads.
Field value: 2900 rpm
